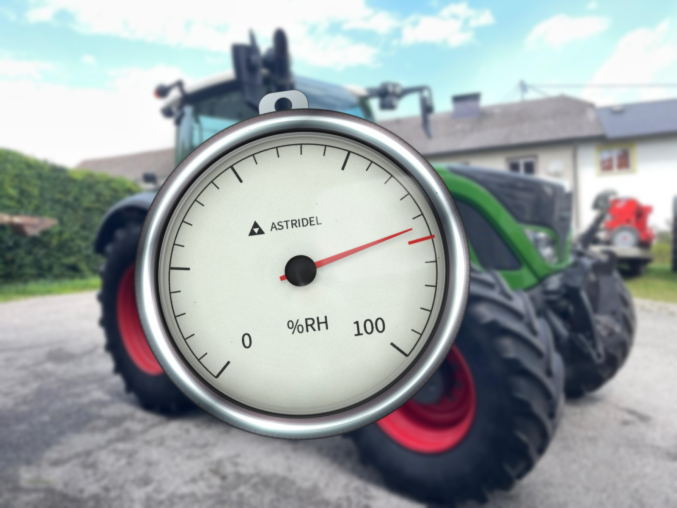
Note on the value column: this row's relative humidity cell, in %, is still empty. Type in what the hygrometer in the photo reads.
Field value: 78 %
